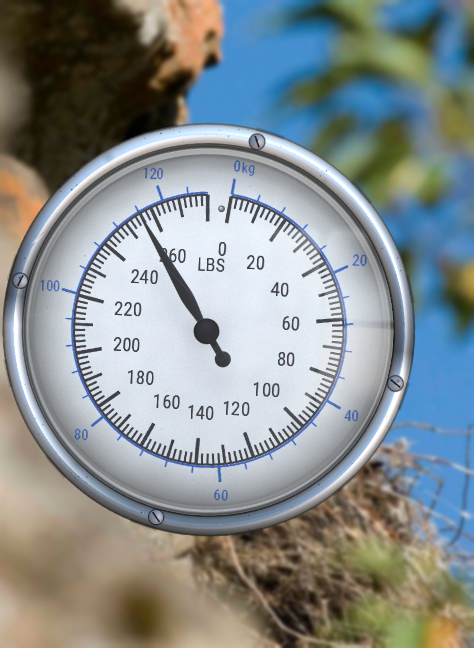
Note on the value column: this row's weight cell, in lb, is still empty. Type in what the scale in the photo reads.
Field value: 256 lb
